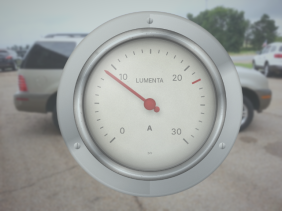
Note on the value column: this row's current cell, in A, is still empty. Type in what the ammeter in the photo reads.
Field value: 9 A
